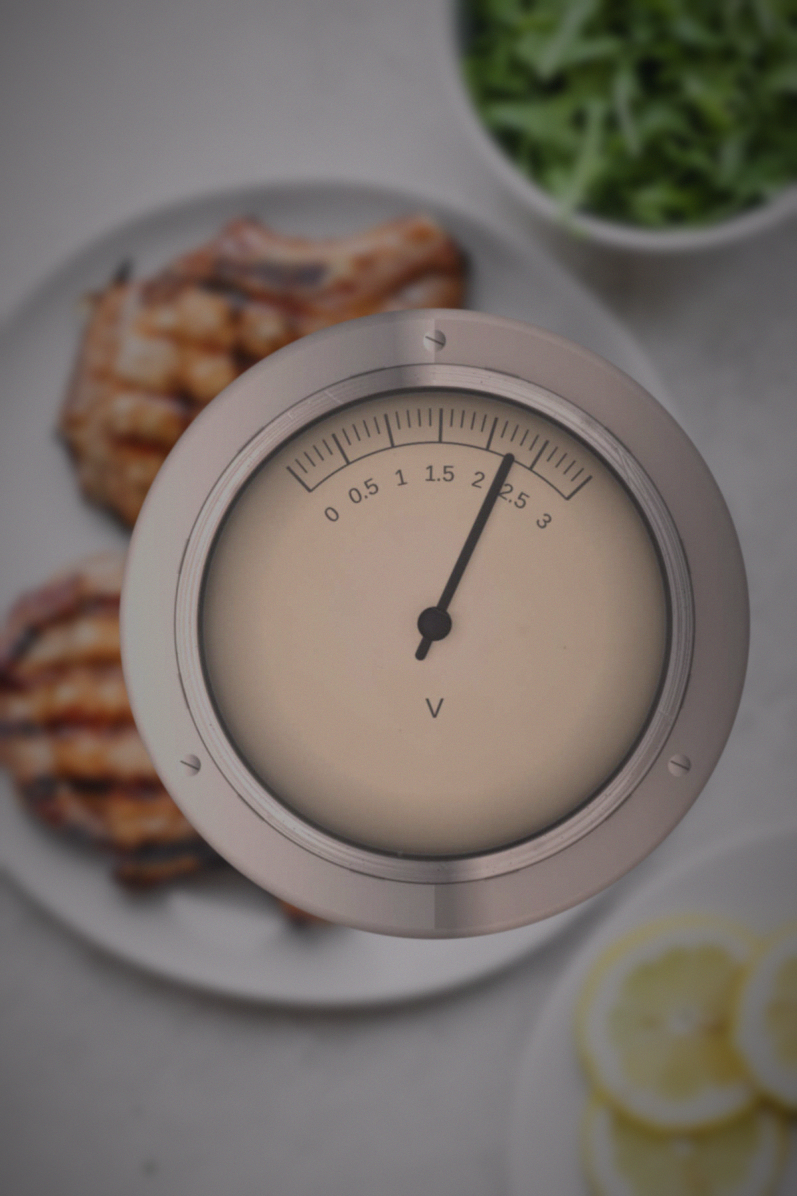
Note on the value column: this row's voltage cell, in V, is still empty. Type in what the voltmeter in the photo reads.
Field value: 2.25 V
